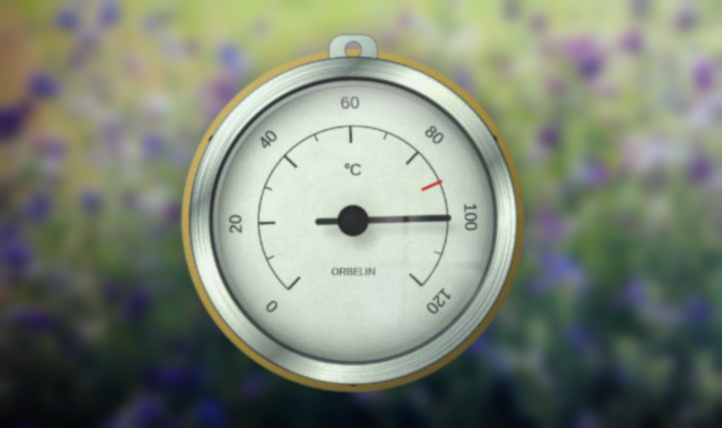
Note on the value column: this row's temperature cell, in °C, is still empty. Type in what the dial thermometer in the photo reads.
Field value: 100 °C
